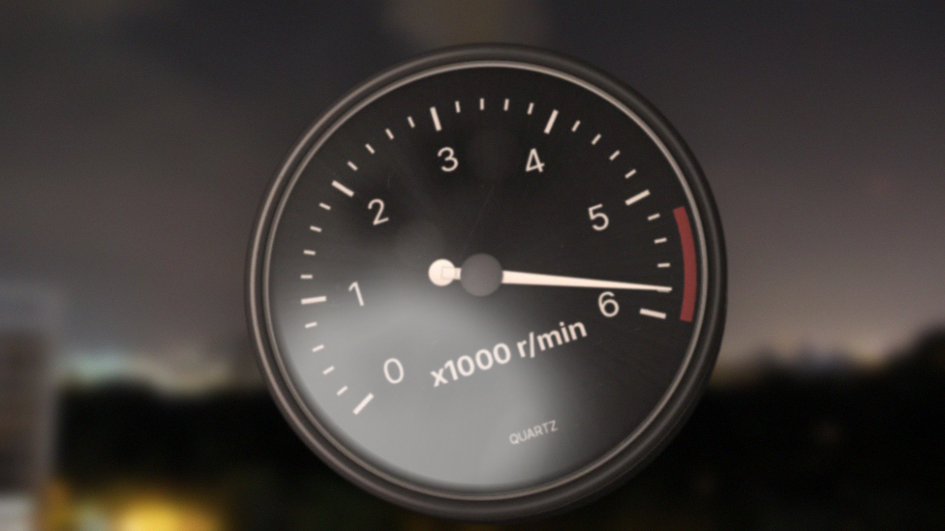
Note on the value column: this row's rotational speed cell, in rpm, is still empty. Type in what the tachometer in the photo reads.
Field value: 5800 rpm
